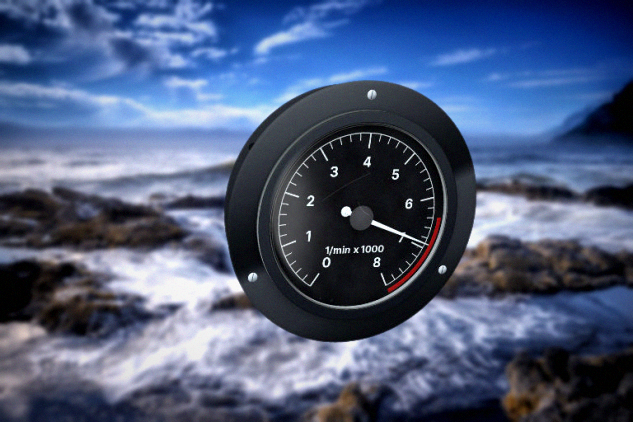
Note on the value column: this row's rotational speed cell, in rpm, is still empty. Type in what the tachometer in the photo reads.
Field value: 6900 rpm
